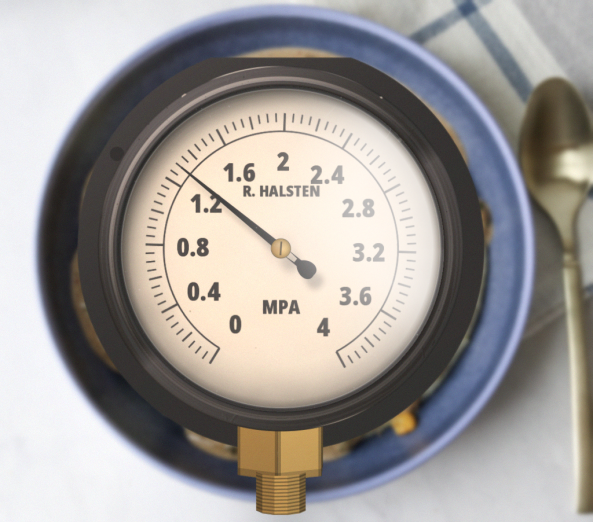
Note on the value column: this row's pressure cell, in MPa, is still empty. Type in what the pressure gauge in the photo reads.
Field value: 1.3 MPa
